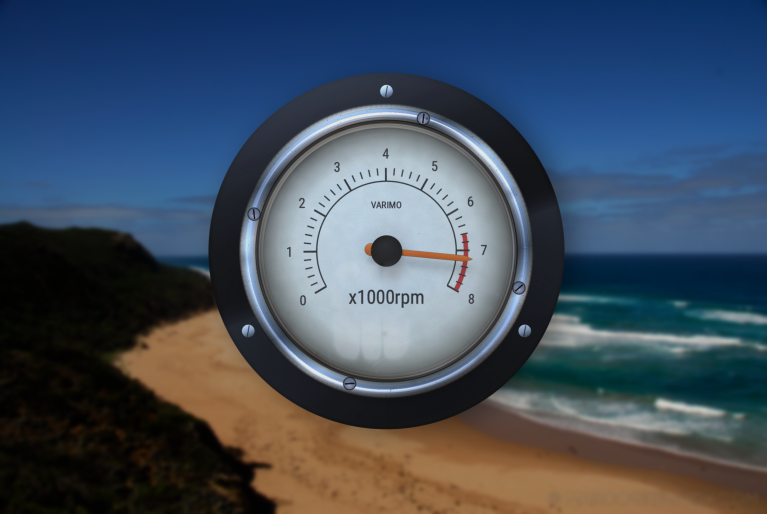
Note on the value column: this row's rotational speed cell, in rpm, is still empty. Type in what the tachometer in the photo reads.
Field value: 7200 rpm
